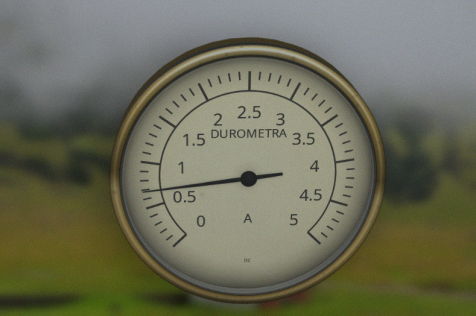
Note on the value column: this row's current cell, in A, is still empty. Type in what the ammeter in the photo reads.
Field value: 0.7 A
